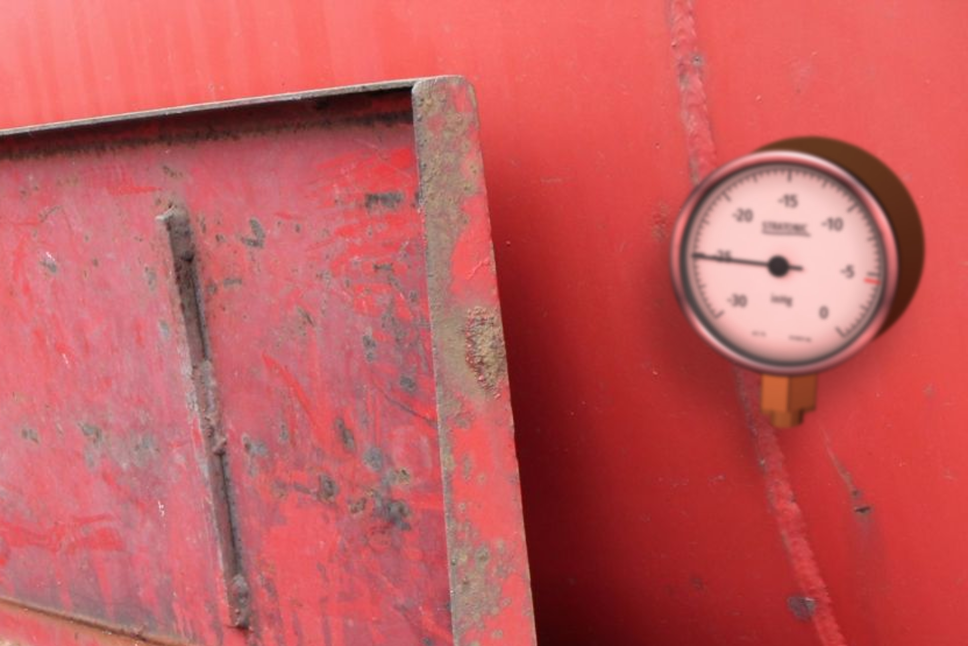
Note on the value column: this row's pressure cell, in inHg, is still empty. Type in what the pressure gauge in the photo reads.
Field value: -25 inHg
